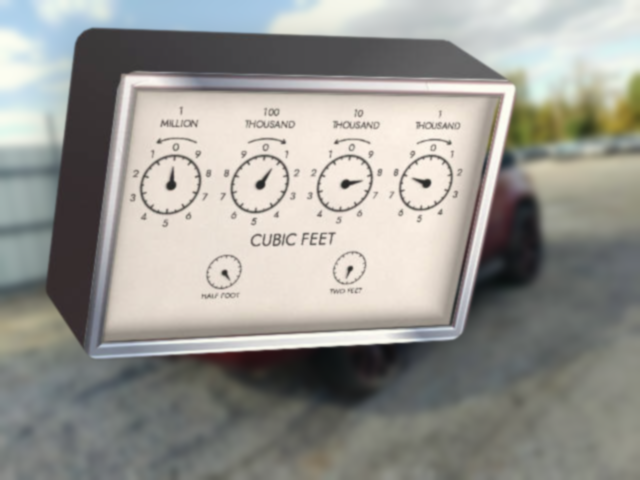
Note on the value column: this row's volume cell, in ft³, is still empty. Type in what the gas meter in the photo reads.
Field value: 7800 ft³
